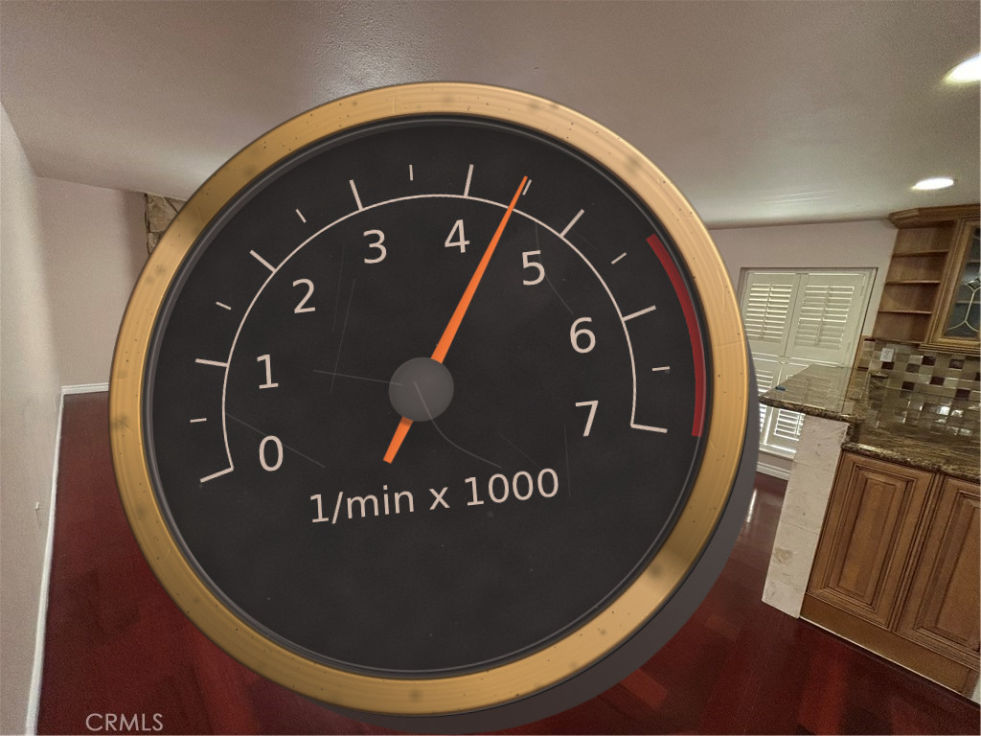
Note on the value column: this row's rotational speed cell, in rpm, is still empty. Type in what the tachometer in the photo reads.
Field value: 4500 rpm
